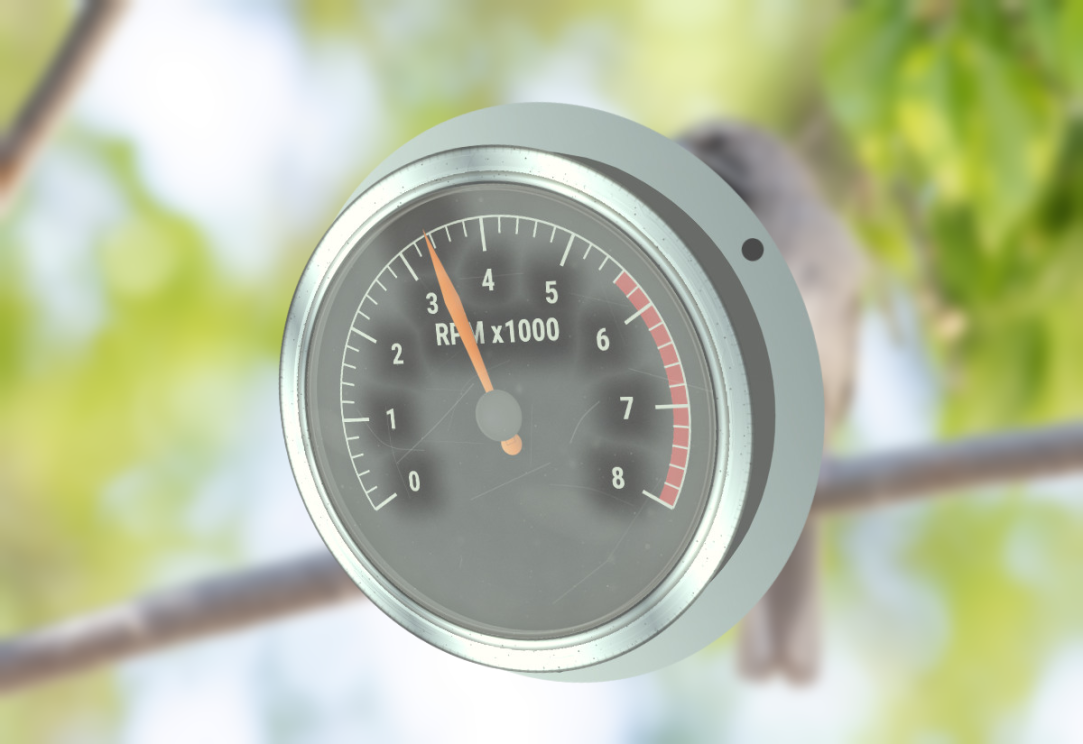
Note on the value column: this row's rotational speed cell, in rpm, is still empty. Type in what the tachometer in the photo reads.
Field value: 3400 rpm
